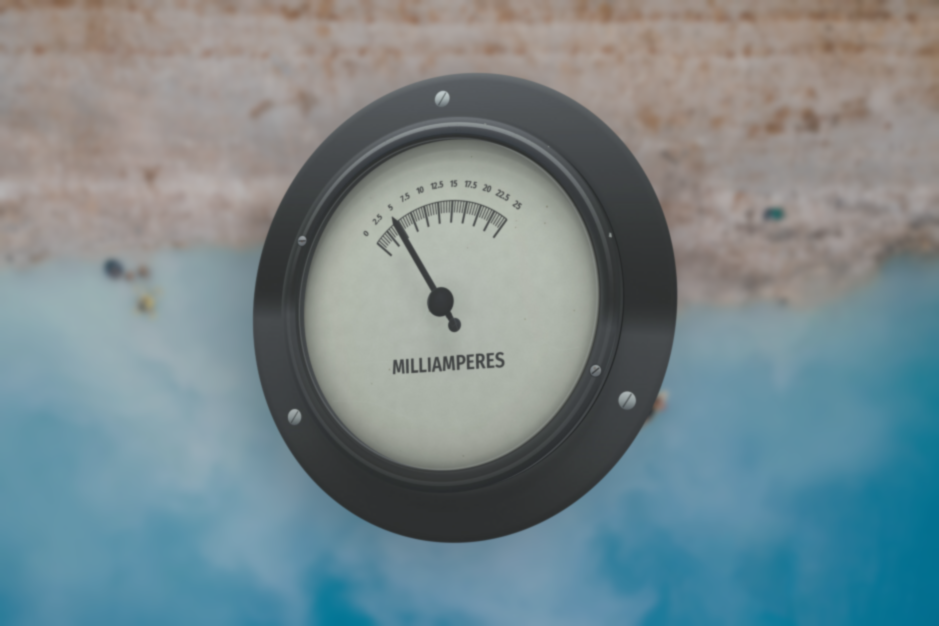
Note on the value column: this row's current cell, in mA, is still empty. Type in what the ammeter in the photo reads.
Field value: 5 mA
